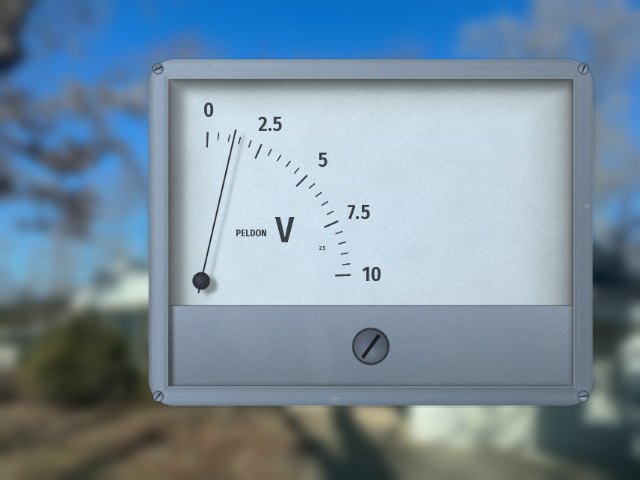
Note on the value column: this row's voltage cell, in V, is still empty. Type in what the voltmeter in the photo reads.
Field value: 1.25 V
